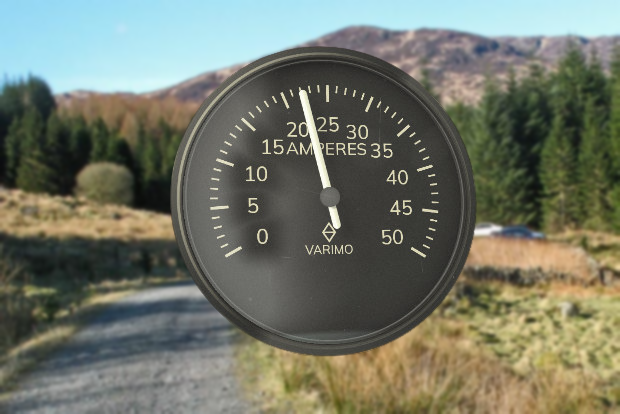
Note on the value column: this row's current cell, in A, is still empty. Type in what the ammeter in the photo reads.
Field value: 22 A
